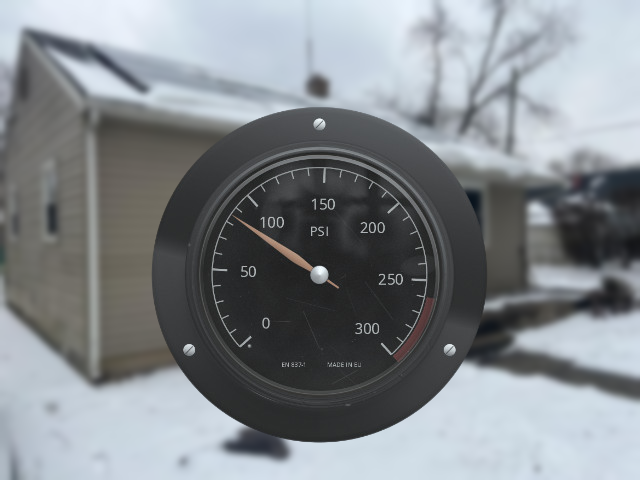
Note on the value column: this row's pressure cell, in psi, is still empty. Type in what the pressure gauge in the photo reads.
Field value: 85 psi
